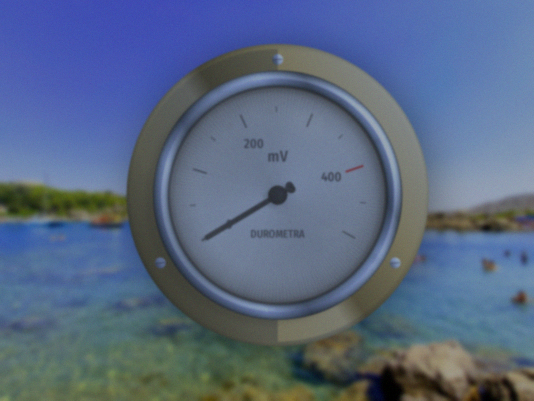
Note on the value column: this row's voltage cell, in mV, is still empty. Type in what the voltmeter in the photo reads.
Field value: 0 mV
